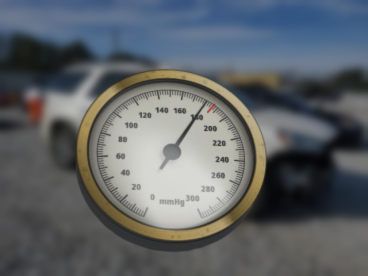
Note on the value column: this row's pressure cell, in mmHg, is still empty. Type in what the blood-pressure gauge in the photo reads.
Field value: 180 mmHg
